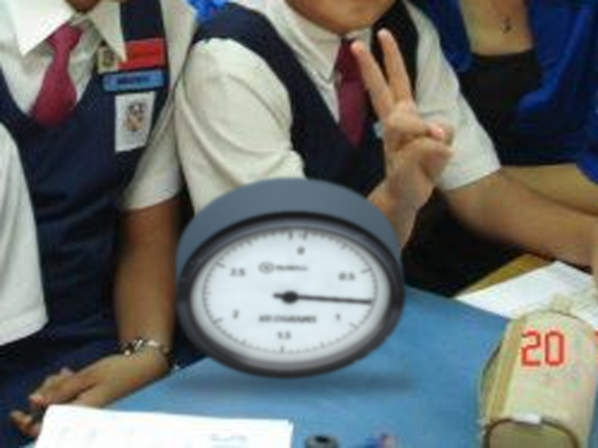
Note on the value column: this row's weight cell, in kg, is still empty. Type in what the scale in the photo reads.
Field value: 0.75 kg
